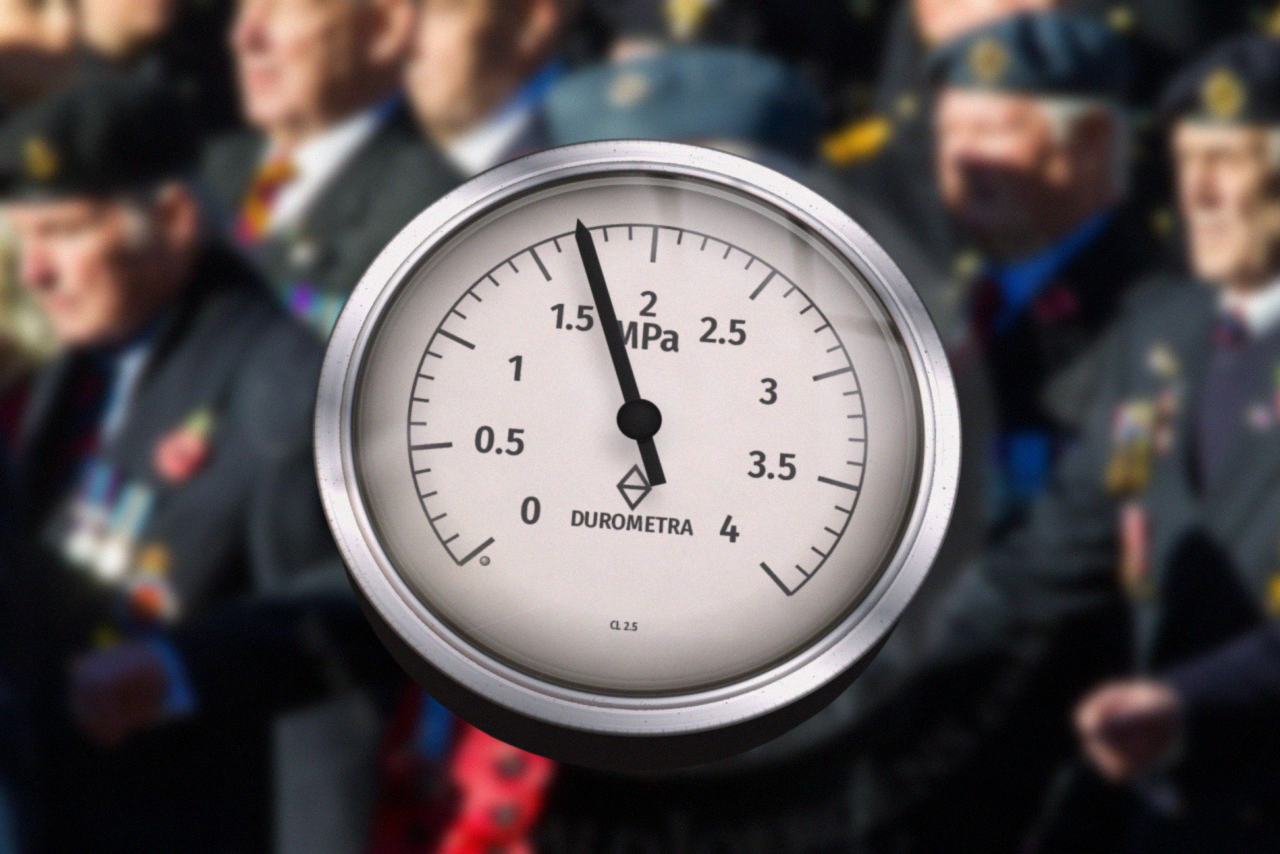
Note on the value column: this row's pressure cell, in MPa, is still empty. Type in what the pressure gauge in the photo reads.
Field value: 1.7 MPa
